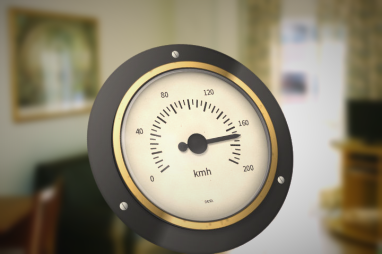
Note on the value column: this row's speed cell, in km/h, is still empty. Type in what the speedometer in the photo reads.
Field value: 170 km/h
